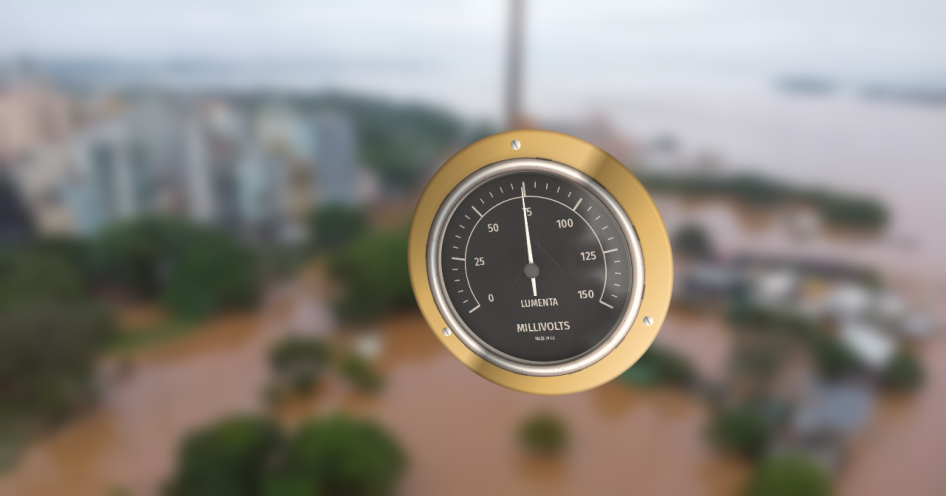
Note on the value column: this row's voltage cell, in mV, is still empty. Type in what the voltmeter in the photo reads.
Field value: 75 mV
